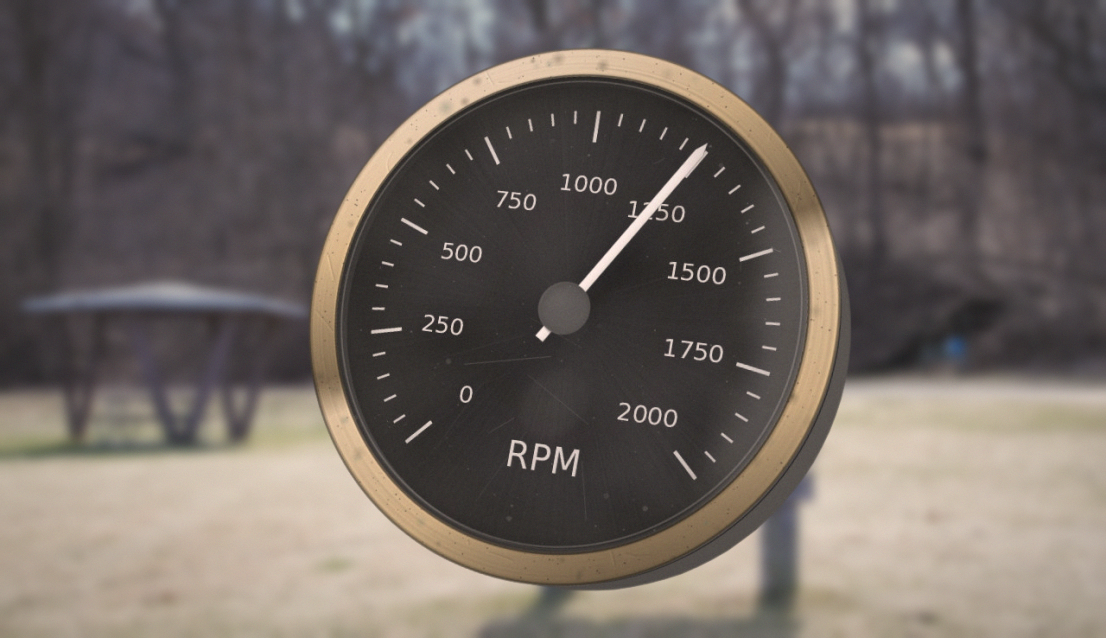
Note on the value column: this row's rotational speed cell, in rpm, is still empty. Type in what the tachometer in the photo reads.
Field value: 1250 rpm
